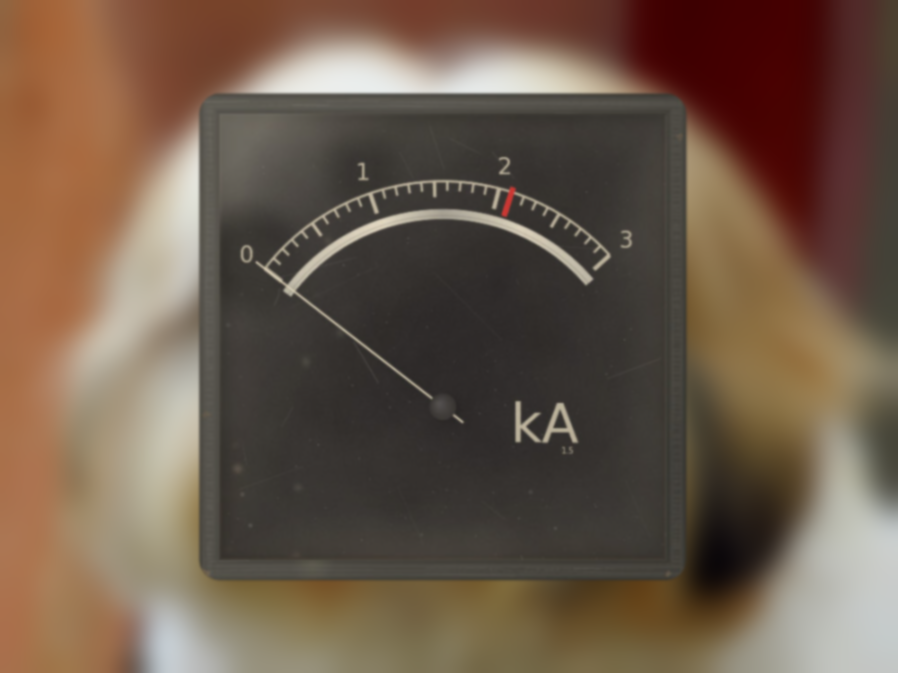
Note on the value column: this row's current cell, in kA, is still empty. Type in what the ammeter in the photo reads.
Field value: 0 kA
